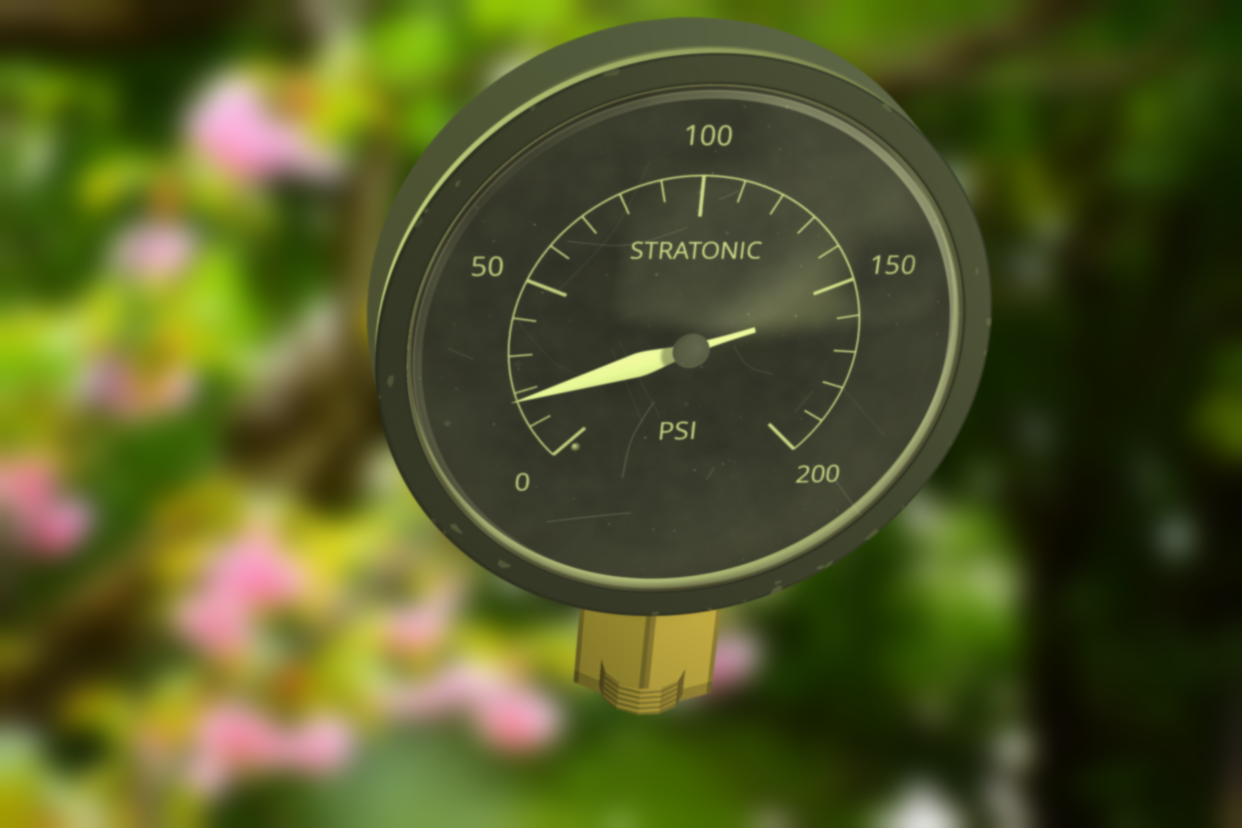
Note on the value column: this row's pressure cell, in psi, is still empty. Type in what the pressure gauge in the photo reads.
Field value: 20 psi
